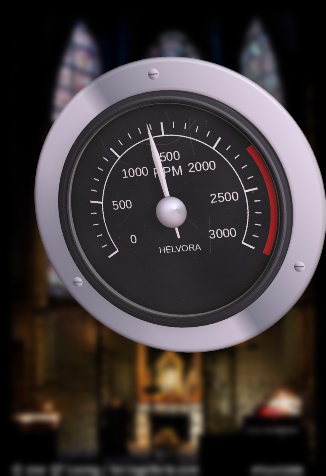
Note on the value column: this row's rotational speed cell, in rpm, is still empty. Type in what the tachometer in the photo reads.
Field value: 1400 rpm
